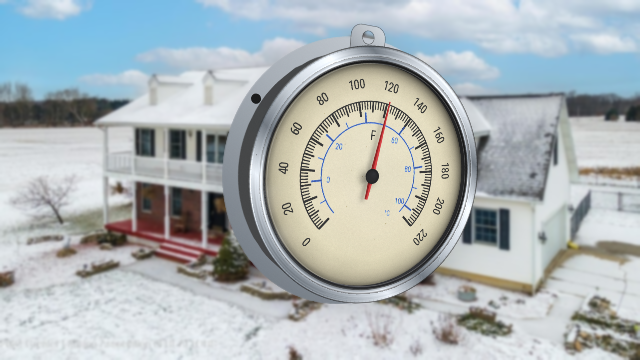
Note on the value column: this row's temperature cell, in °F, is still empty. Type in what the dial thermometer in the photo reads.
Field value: 120 °F
